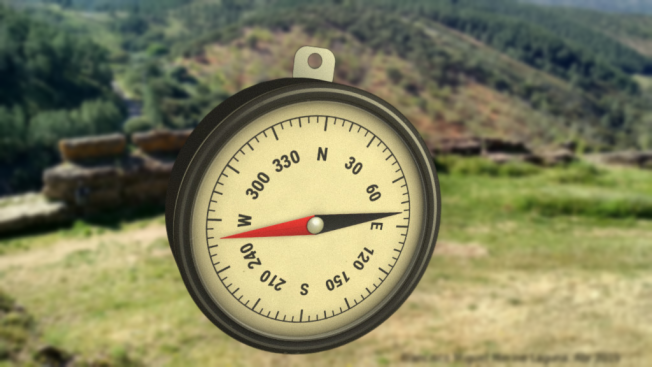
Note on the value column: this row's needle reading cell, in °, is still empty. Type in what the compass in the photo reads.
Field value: 260 °
